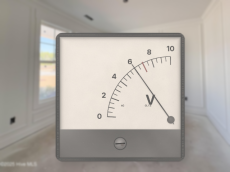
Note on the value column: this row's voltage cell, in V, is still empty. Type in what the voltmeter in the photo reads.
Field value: 6 V
